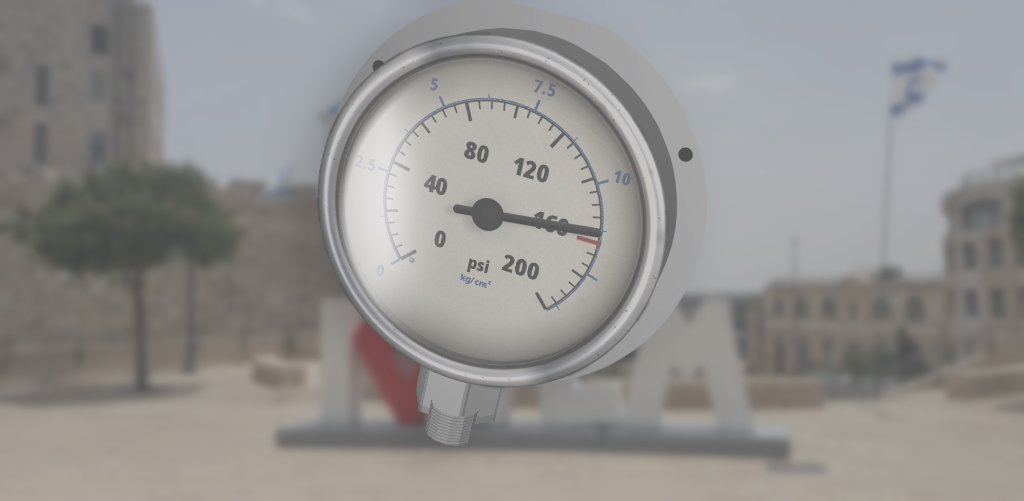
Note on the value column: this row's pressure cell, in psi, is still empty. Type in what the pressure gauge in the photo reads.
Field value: 160 psi
